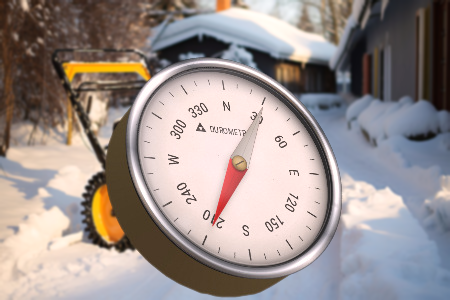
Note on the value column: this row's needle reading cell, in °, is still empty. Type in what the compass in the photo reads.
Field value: 210 °
